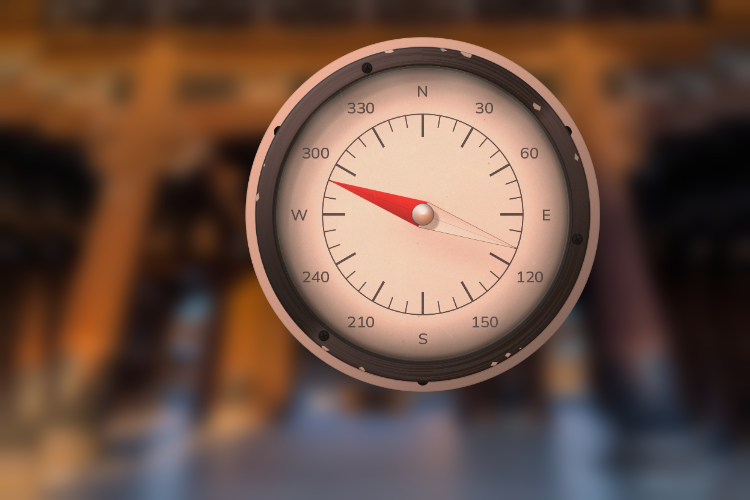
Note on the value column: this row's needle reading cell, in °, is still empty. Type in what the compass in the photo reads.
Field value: 290 °
